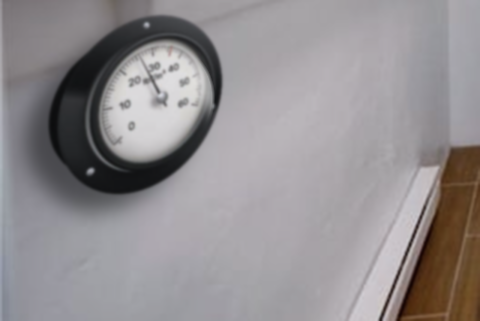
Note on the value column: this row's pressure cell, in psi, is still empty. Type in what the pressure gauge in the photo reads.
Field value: 25 psi
